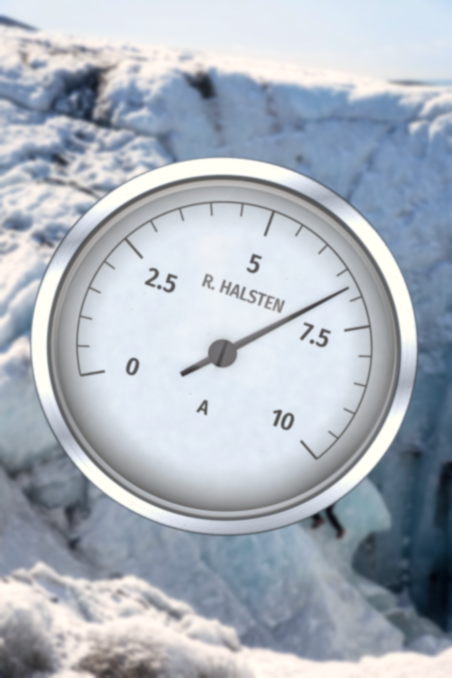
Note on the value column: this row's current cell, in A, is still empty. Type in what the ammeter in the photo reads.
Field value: 6.75 A
